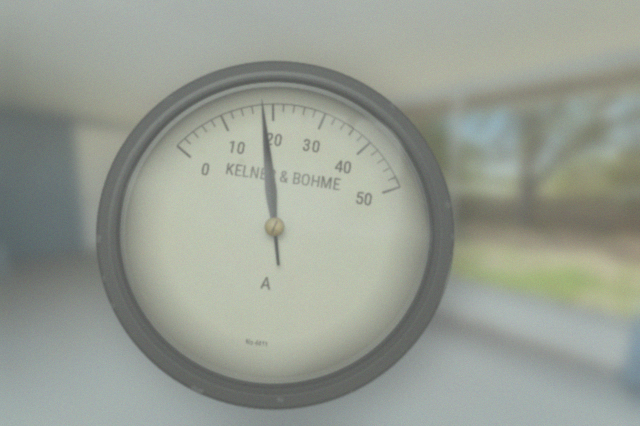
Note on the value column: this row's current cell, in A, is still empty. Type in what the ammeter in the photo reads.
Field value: 18 A
